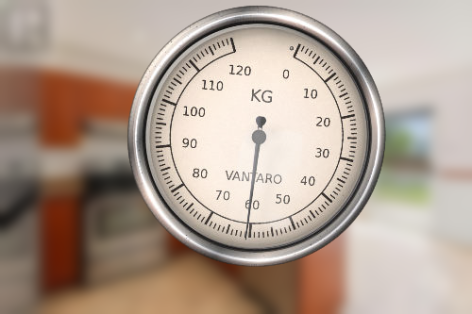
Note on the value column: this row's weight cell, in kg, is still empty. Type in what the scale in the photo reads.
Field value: 61 kg
